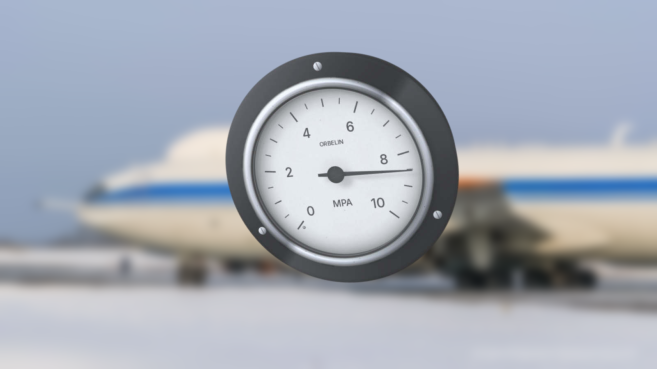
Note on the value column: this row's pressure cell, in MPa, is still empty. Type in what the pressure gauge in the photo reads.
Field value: 8.5 MPa
